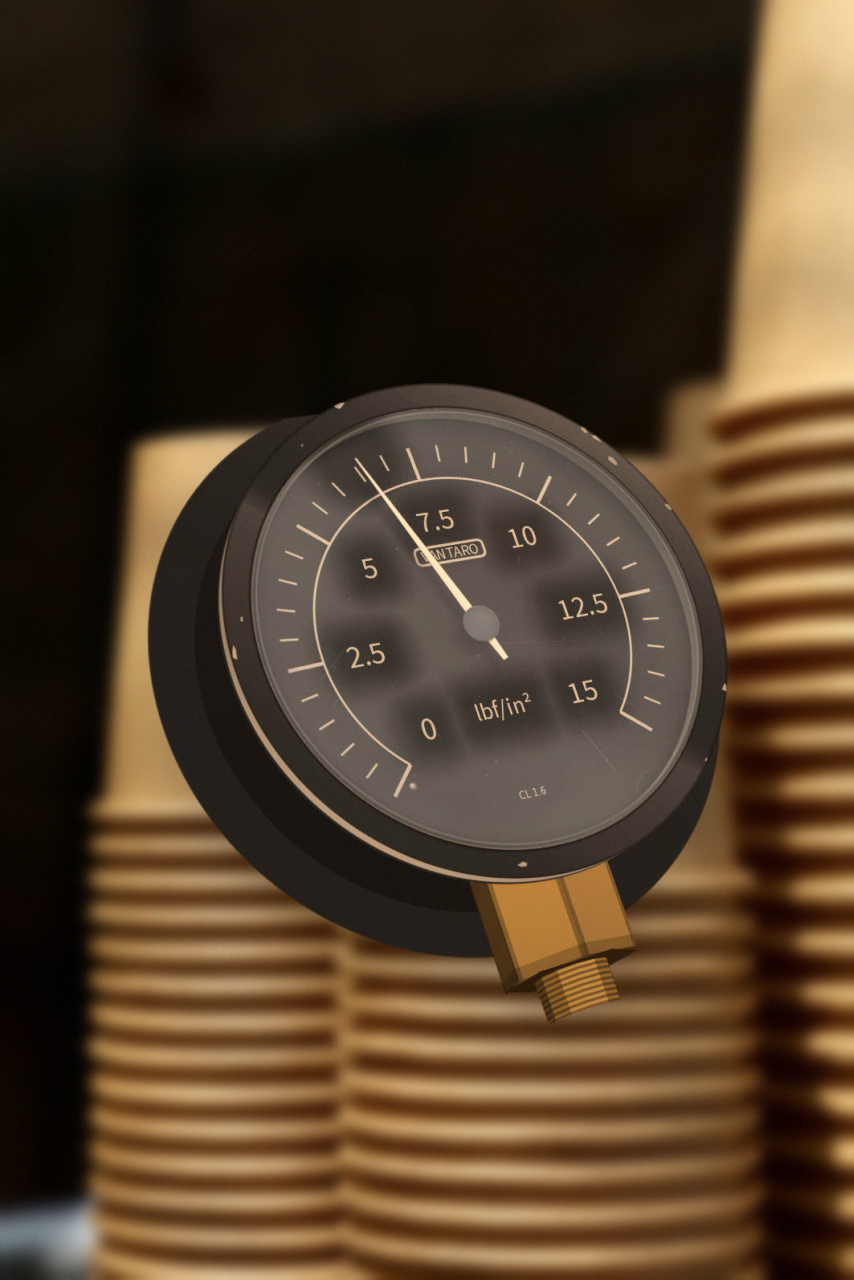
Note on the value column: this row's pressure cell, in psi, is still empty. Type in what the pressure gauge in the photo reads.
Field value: 6.5 psi
